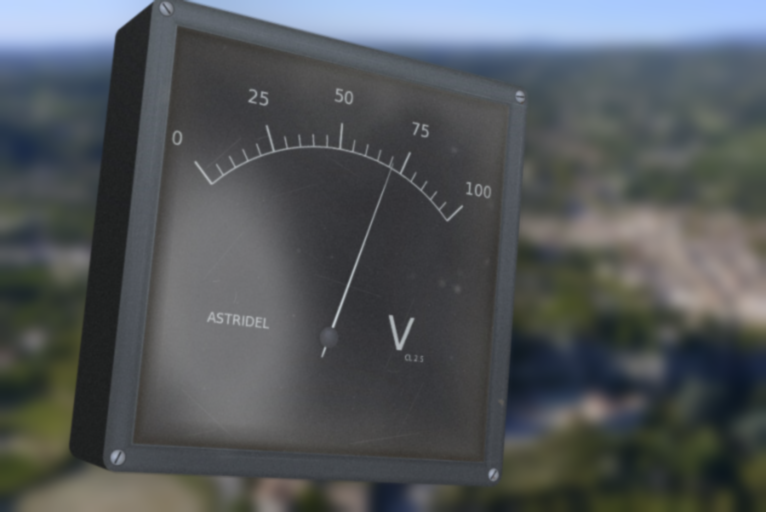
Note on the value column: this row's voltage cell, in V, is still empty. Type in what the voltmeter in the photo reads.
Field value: 70 V
